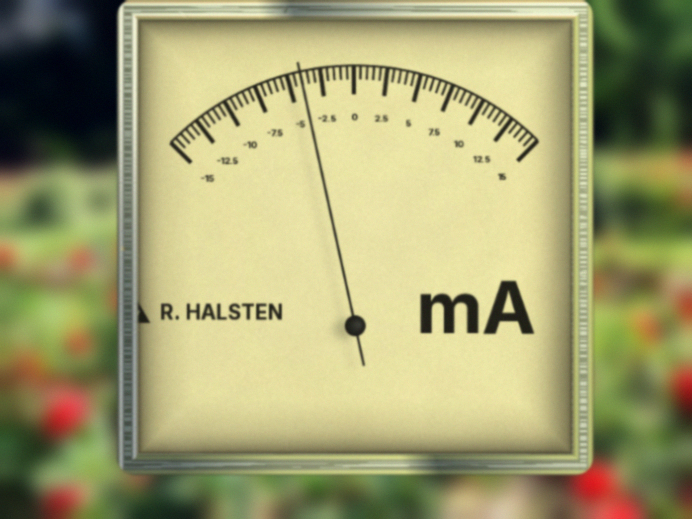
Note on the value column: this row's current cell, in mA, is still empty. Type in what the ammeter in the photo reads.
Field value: -4 mA
